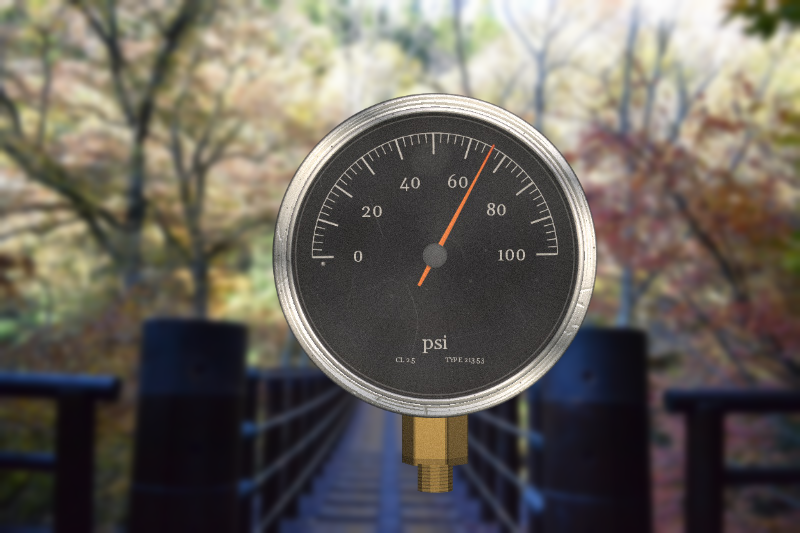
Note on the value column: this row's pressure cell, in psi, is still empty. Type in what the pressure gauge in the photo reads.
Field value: 66 psi
